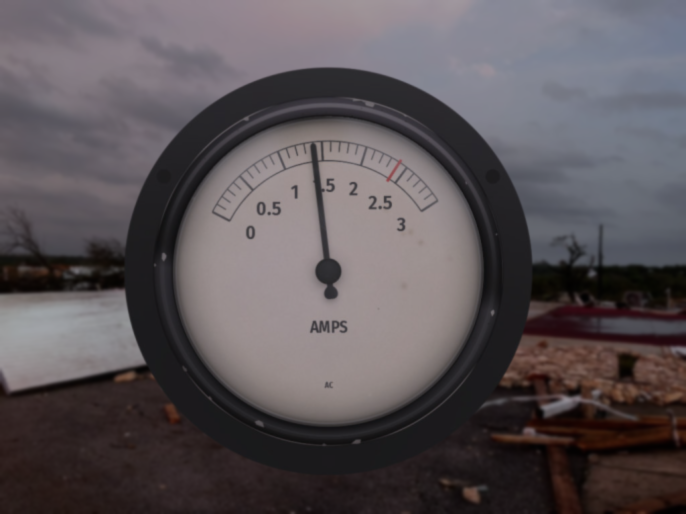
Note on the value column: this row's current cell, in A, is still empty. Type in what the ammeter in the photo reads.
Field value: 1.4 A
